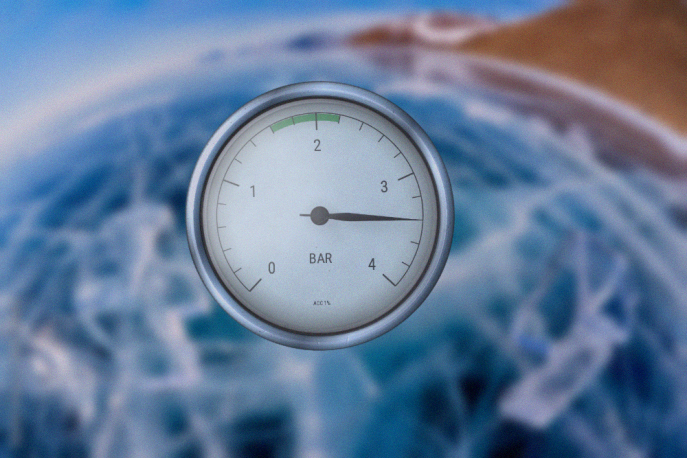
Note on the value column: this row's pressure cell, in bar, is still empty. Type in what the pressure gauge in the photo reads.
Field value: 3.4 bar
